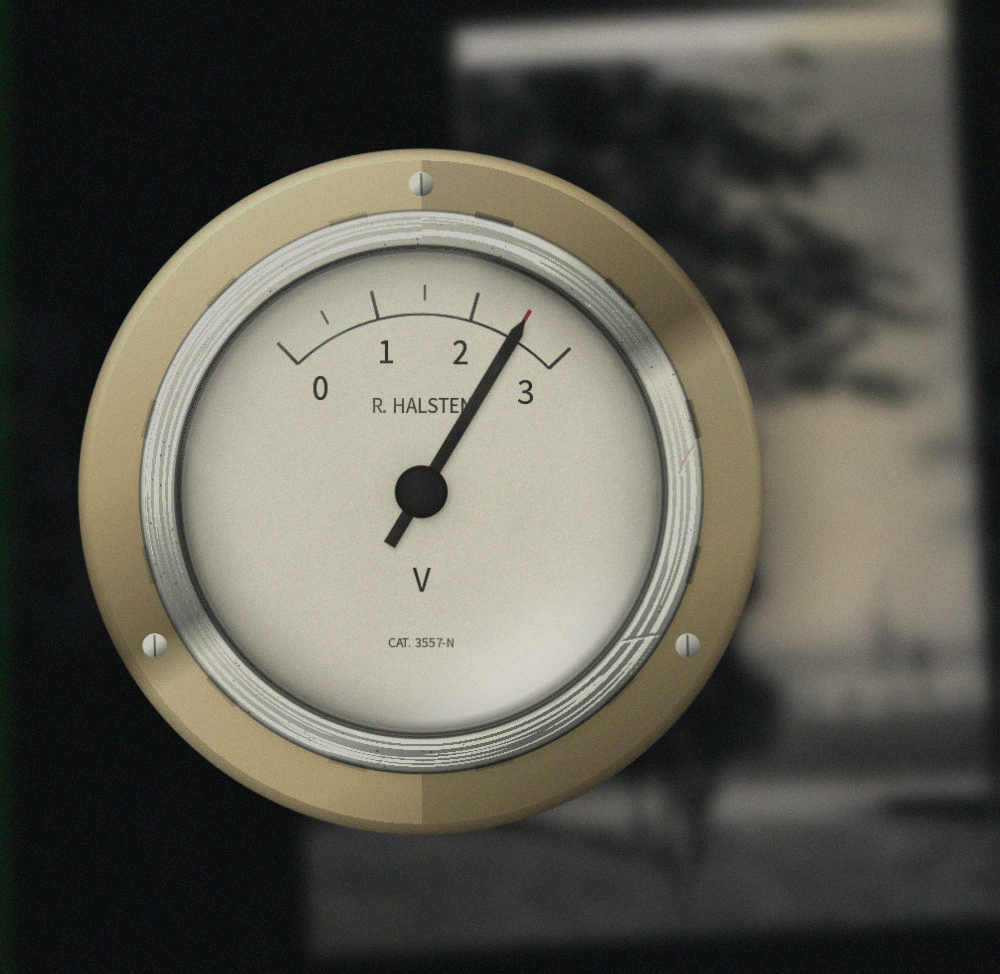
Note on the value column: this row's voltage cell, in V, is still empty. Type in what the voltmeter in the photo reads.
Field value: 2.5 V
